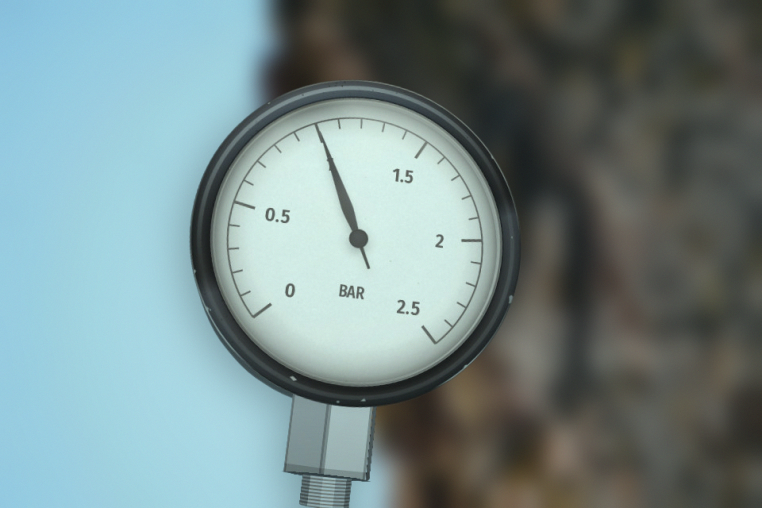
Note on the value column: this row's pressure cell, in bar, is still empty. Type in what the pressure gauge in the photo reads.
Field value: 1 bar
